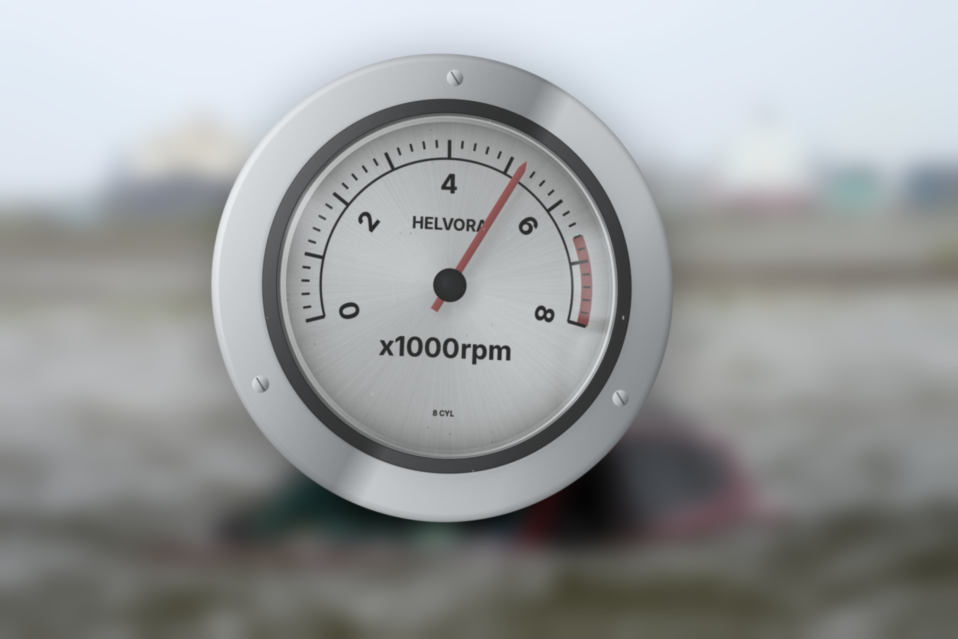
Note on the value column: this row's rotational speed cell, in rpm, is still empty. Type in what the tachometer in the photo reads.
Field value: 5200 rpm
